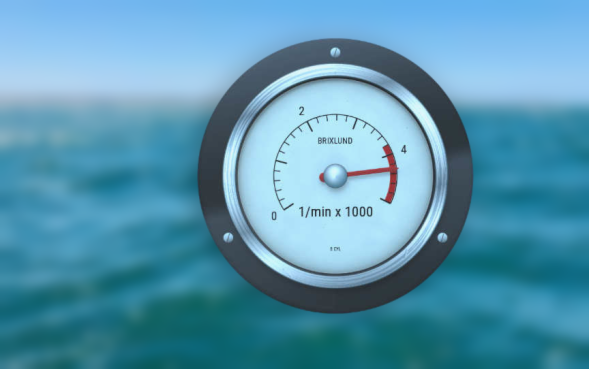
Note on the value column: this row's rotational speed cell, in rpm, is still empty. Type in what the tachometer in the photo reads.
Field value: 4300 rpm
